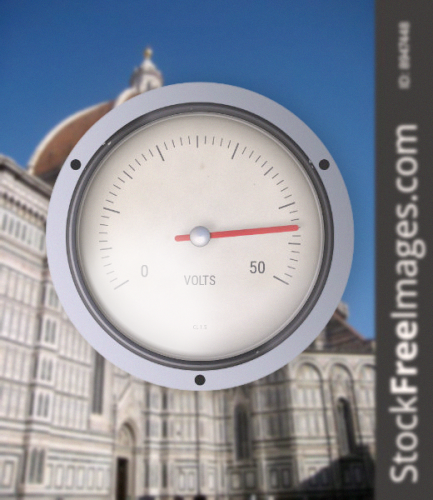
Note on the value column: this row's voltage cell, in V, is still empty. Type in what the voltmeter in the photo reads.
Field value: 43 V
